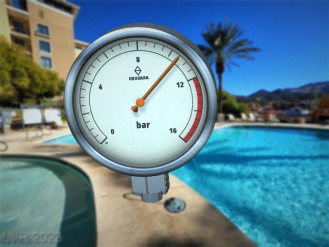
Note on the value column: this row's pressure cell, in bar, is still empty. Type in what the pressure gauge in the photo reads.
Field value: 10.5 bar
